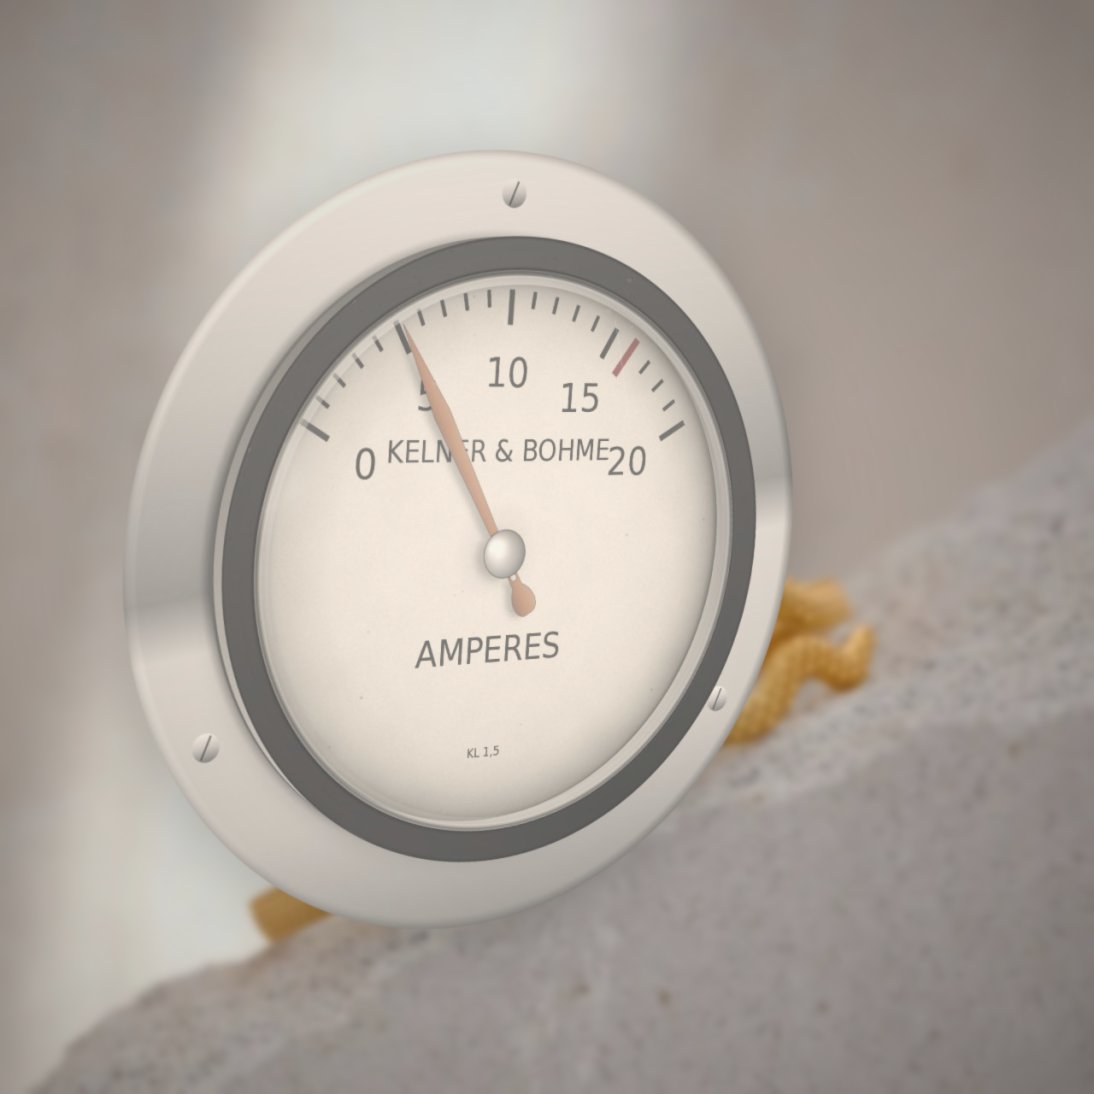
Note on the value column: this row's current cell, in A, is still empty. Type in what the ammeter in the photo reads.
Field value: 5 A
